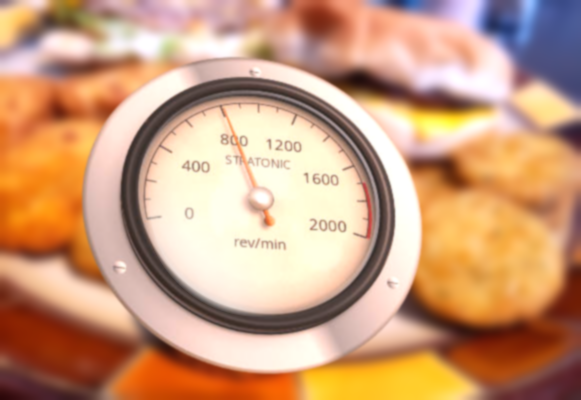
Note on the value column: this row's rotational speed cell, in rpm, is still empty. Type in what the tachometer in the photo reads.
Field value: 800 rpm
